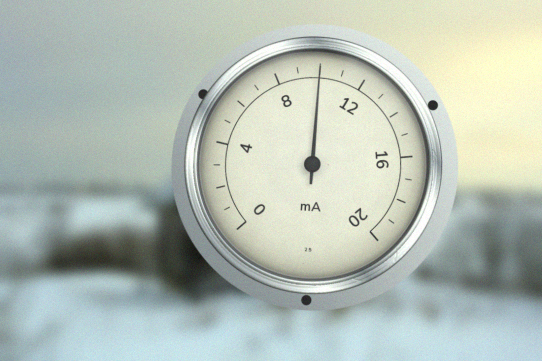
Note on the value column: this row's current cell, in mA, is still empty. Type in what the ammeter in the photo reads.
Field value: 10 mA
